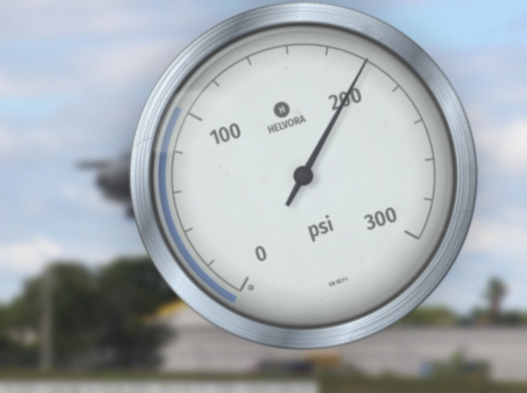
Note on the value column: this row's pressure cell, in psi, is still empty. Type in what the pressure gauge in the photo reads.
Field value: 200 psi
